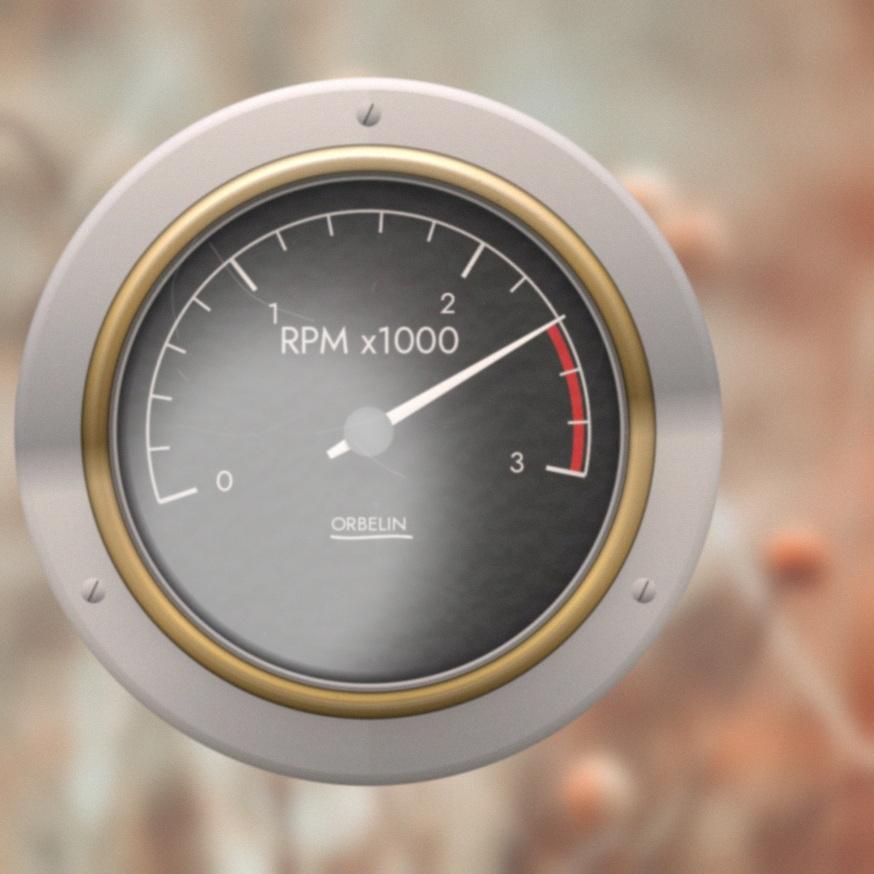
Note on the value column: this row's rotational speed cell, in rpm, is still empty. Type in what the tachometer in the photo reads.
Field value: 2400 rpm
